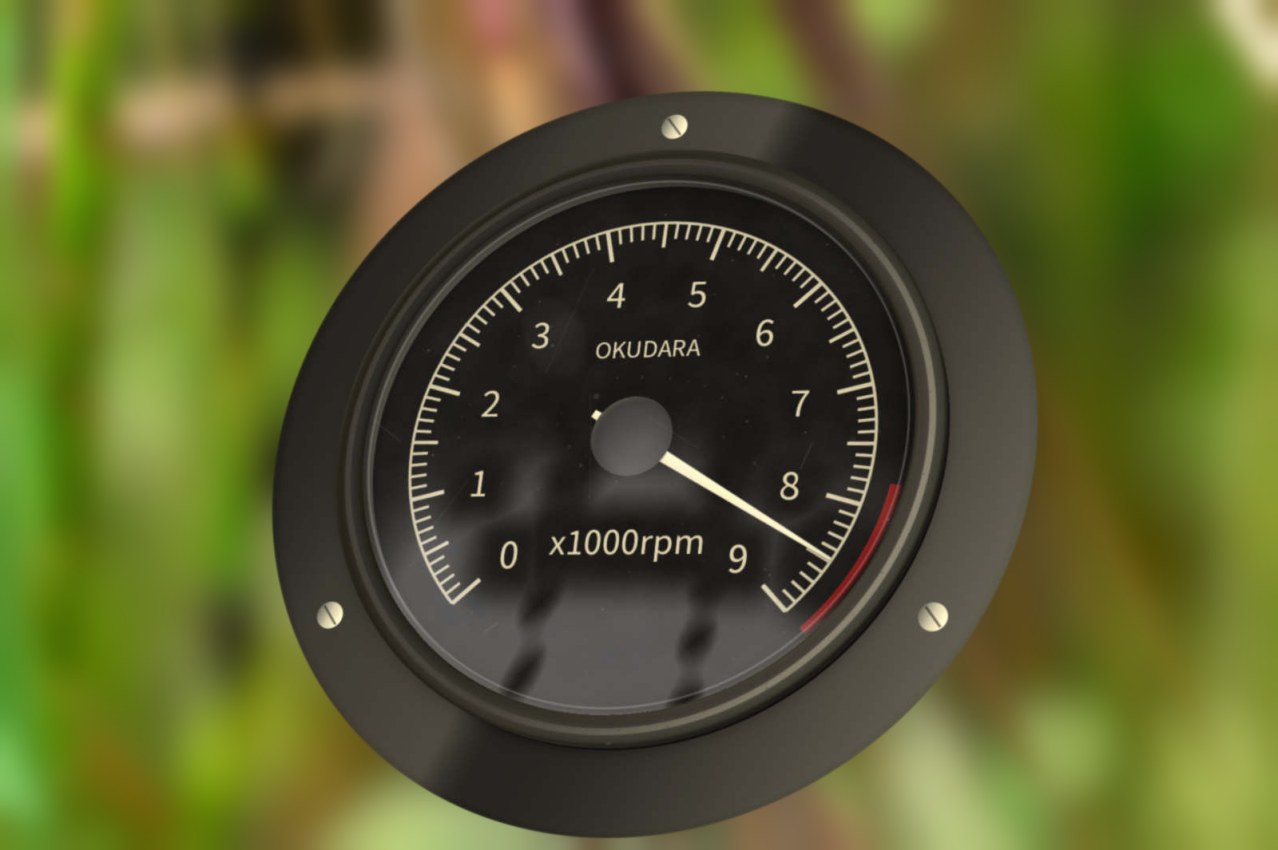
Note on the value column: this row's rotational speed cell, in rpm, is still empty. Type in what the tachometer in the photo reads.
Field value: 8500 rpm
